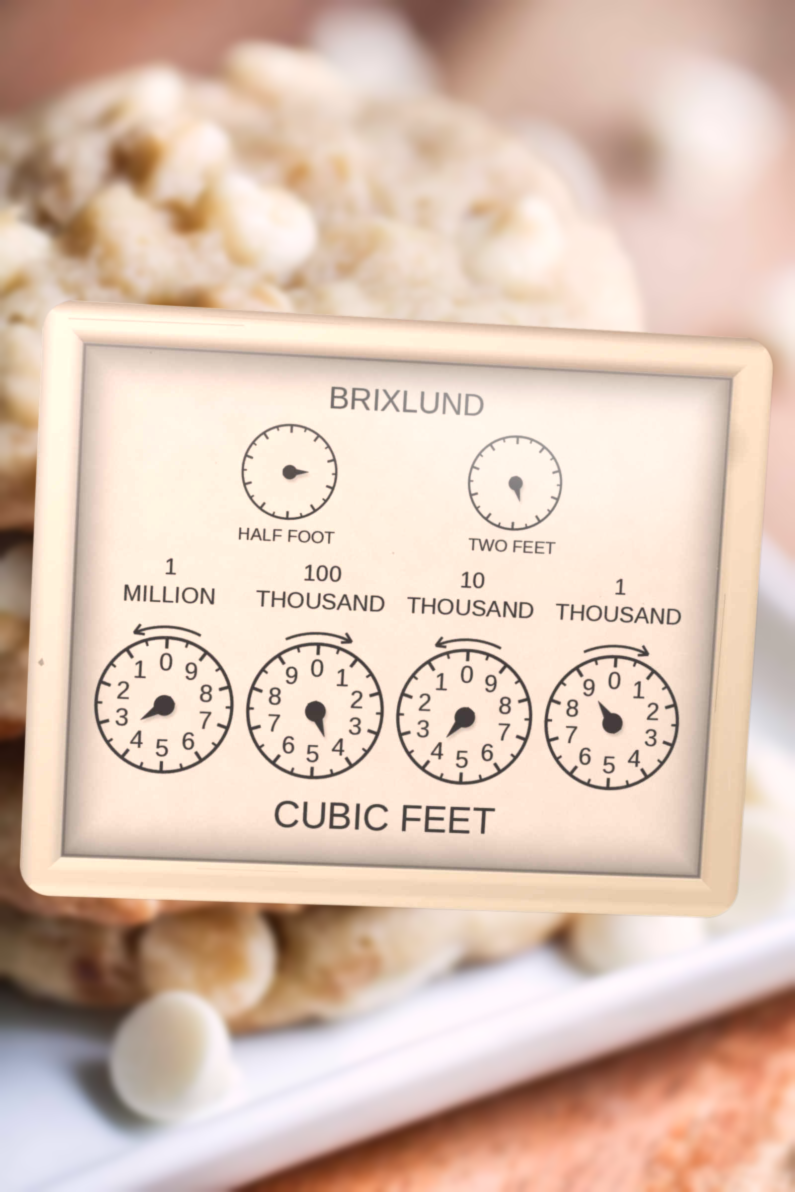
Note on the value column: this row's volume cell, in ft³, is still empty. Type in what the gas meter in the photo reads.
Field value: 343900 ft³
